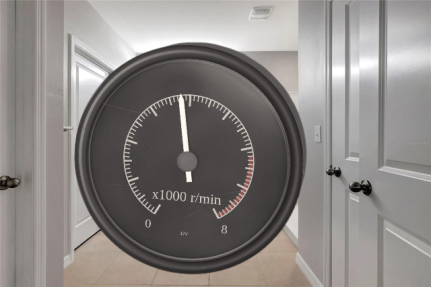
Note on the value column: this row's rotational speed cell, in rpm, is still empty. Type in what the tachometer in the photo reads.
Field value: 3800 rpm
